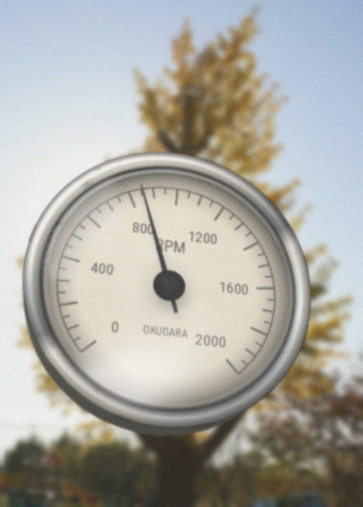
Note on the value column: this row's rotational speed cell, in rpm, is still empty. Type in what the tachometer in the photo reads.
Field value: 850 rpm
